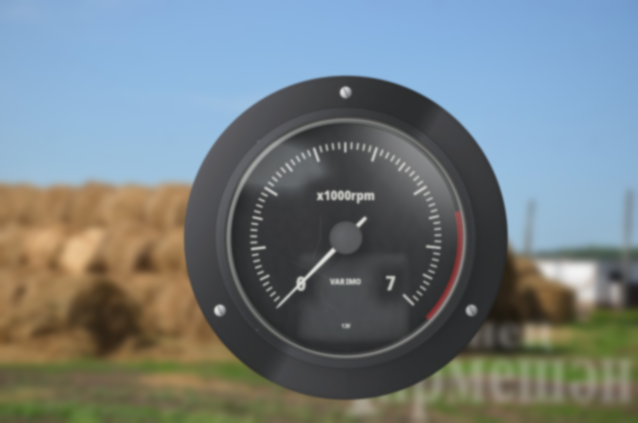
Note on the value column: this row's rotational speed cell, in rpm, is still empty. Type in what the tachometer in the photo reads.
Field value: 0 rpm
